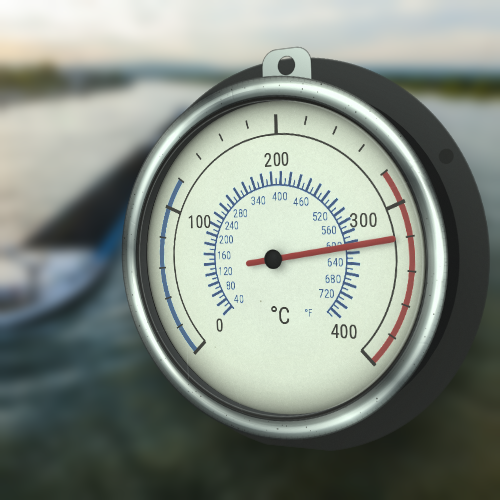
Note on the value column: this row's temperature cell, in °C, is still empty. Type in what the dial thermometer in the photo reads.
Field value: 320 °C
